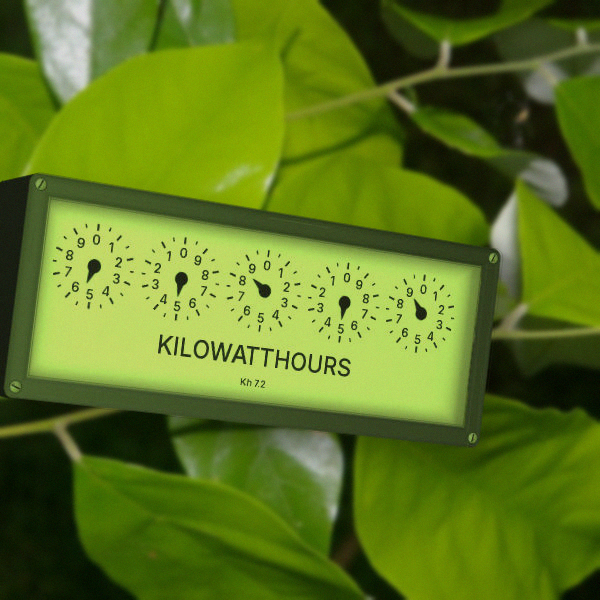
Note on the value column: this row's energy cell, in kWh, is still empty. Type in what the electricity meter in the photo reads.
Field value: 54849 kWh
